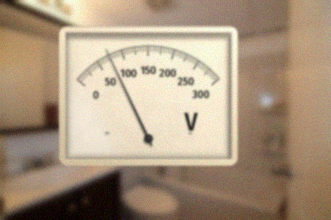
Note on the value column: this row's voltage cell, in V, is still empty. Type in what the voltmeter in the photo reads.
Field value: 75 V
